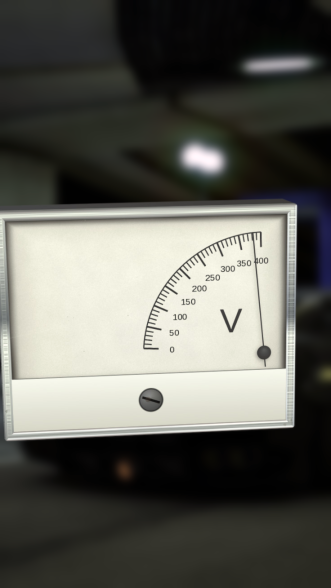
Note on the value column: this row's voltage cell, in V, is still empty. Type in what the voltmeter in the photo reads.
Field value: 380 V
